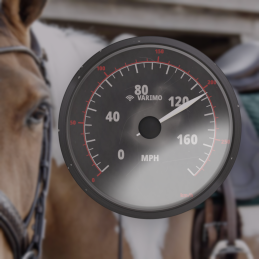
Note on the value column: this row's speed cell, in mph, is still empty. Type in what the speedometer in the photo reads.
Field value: 127.5 mph
